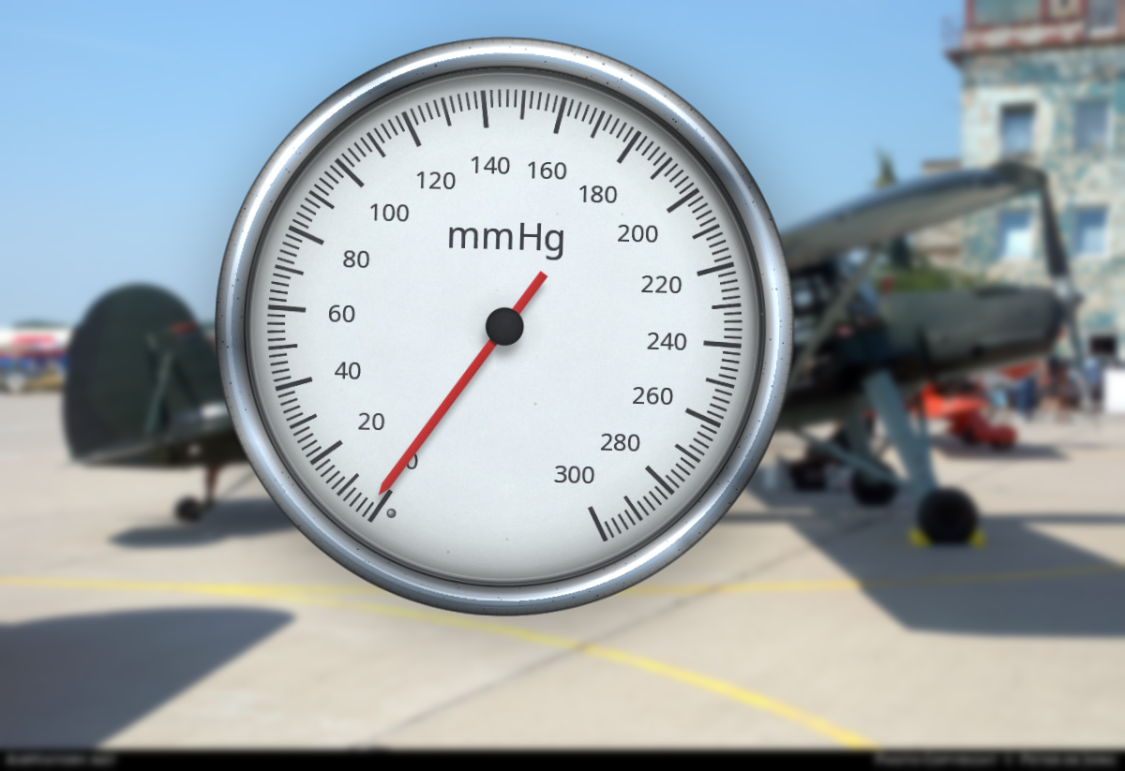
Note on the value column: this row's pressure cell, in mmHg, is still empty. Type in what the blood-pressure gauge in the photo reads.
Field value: 2 mmHg
